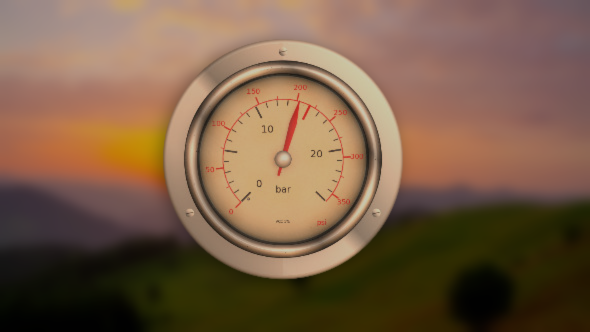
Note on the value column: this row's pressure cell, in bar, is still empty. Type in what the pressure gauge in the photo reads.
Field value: 14 bar
